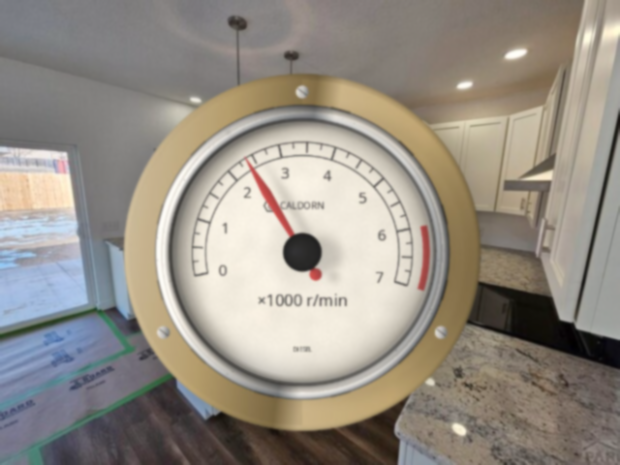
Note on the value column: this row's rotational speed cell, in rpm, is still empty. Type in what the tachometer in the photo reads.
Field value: 2375 rpm
